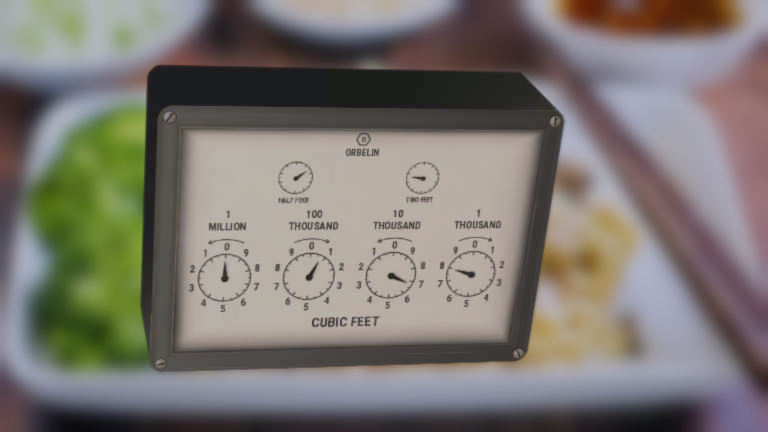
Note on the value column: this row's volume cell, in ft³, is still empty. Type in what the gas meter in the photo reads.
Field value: 6800 ft³
